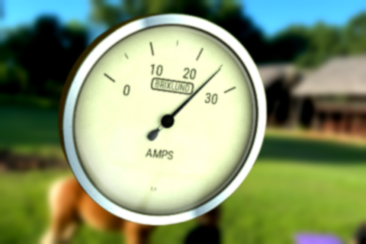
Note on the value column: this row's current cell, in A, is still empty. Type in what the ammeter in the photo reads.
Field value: 25 A
